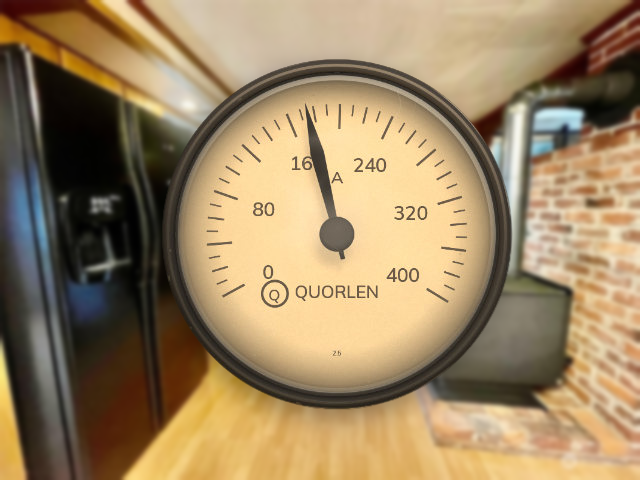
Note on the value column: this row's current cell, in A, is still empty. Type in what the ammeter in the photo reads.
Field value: 175 A
